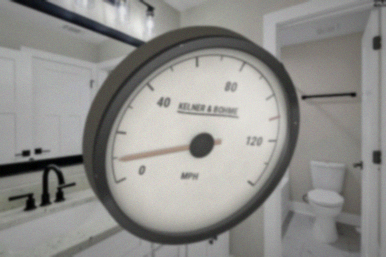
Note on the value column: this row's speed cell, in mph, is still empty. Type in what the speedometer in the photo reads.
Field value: 10 mph
